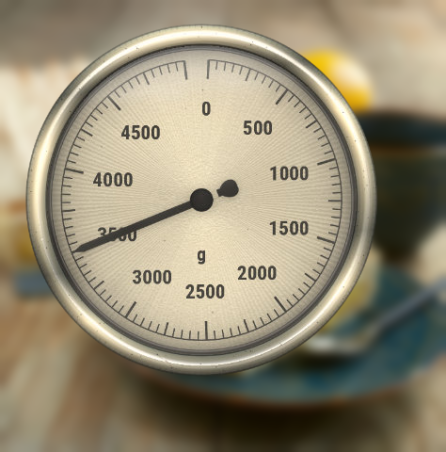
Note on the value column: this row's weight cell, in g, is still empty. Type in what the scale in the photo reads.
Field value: 3500 g
